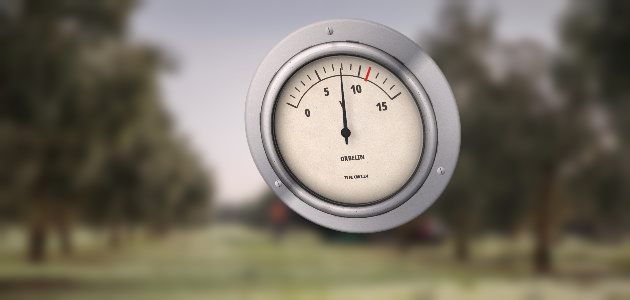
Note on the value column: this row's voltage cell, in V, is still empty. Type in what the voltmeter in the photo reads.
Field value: 8 V
